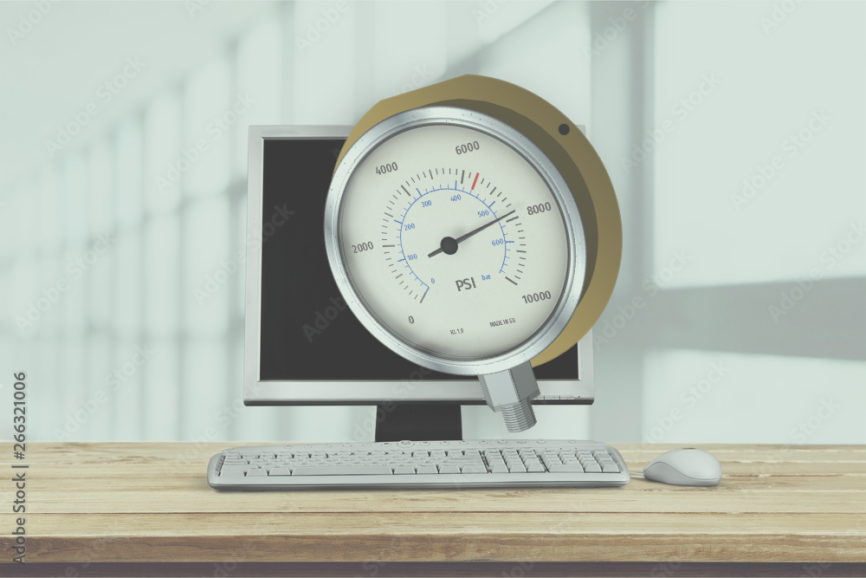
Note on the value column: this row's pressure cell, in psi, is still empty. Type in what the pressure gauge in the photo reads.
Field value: 7800 psi
